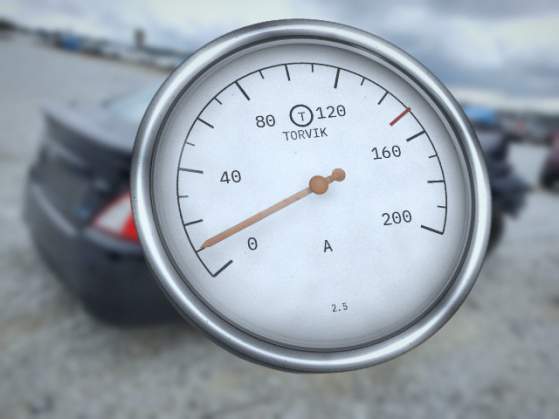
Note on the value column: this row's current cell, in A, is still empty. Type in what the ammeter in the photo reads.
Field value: 10 A
